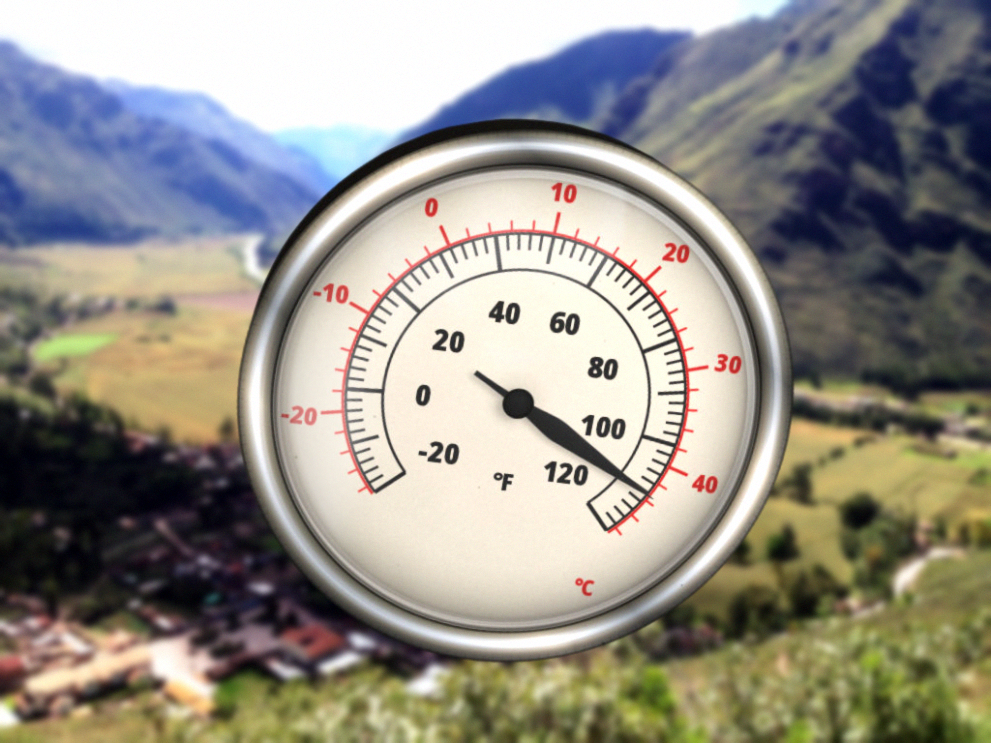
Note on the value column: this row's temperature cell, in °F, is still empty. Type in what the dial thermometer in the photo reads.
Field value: 110 °F
